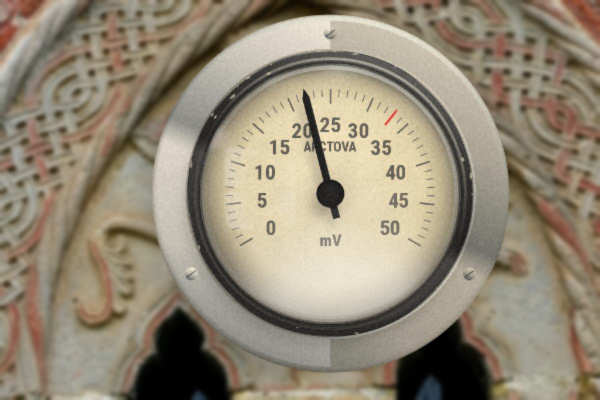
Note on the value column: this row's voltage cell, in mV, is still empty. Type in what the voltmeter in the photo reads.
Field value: 22 mV
